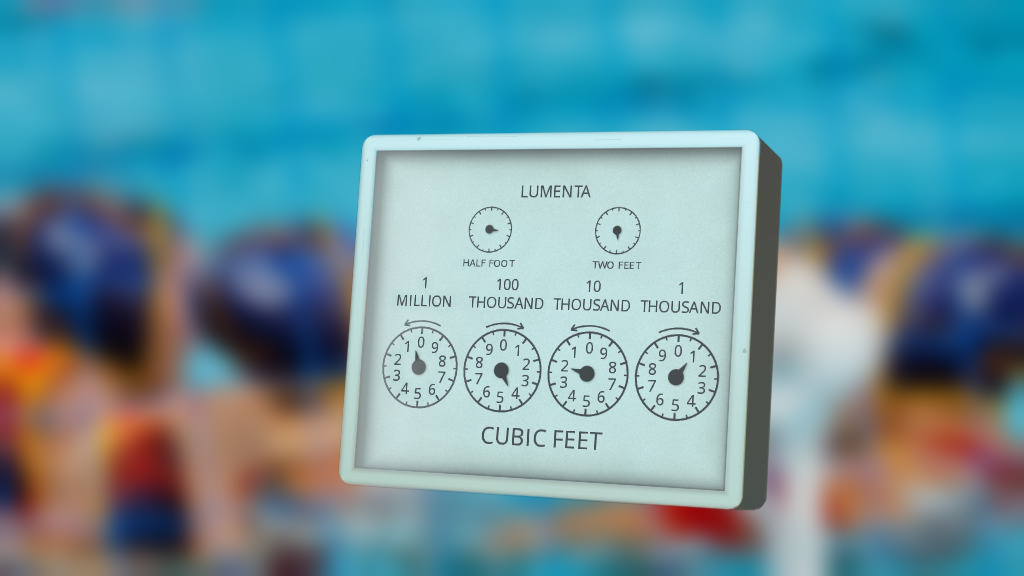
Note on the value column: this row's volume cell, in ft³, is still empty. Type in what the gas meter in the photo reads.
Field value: 42100 ft³
